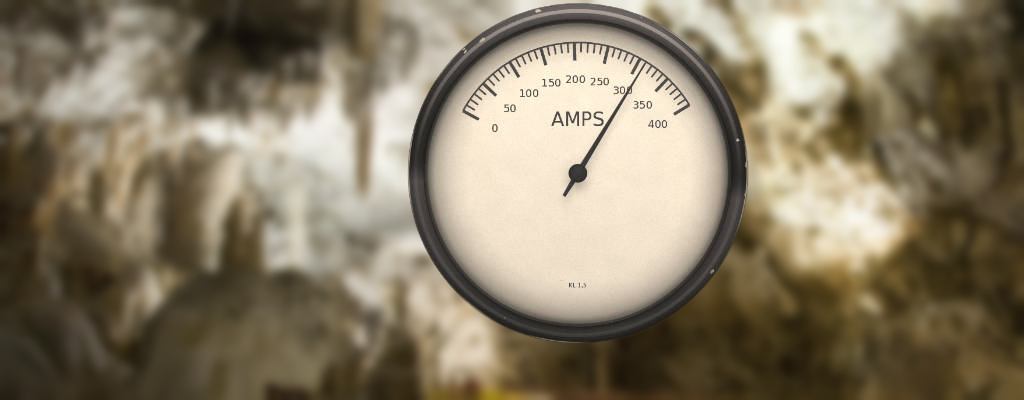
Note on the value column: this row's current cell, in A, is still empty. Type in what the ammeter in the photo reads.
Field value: 310 A
